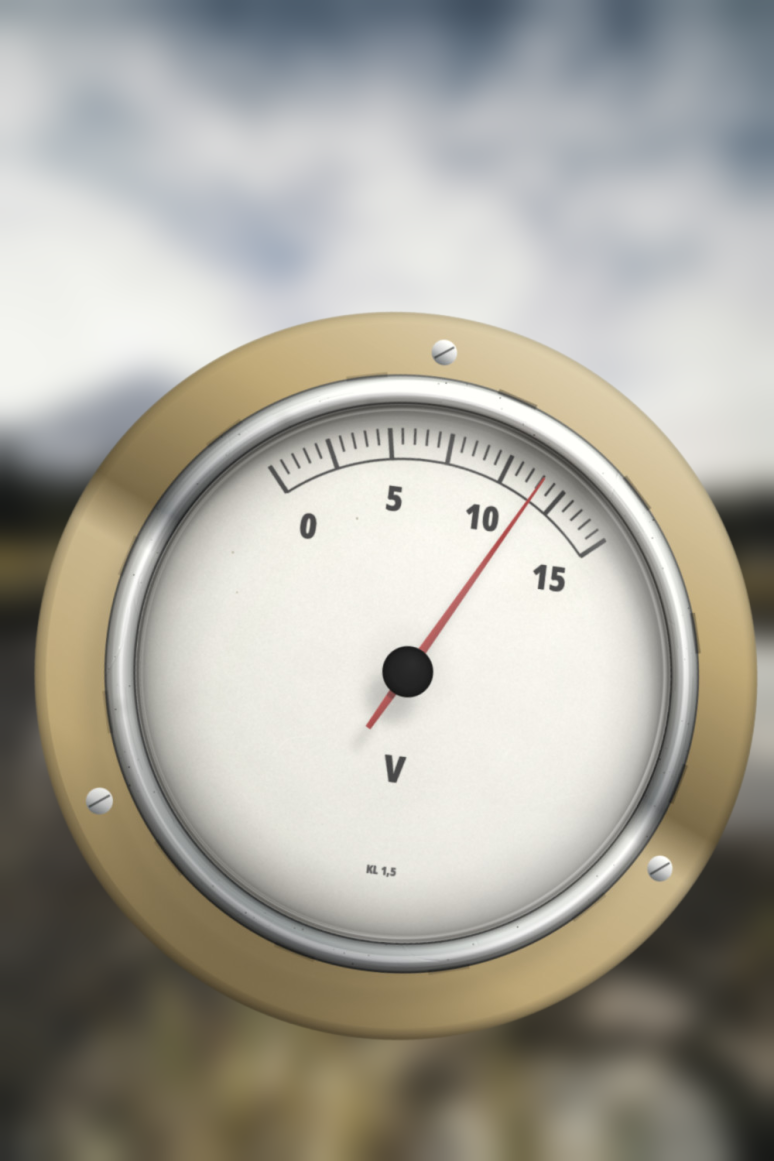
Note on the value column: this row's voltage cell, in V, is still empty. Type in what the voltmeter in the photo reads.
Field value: 11.5 V
